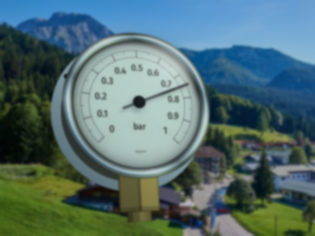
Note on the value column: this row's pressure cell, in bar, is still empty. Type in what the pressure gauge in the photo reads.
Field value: 0.75 bar
